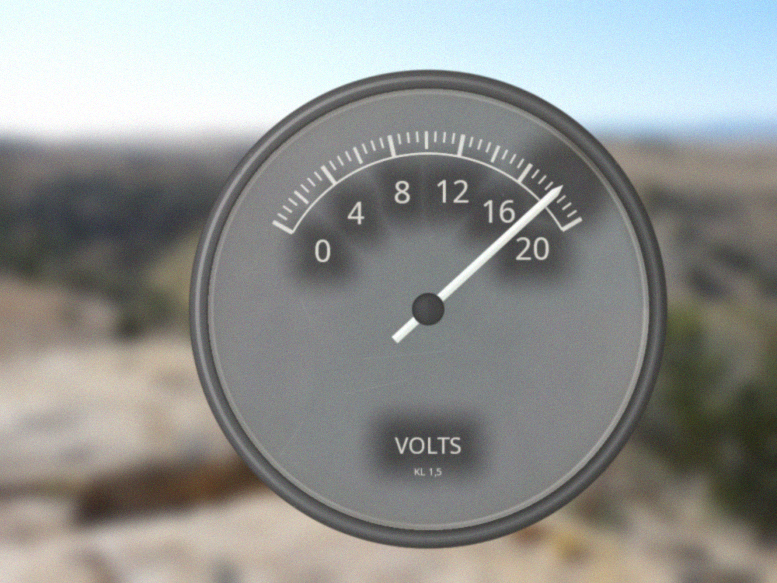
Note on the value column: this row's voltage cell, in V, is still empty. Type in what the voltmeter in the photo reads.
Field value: 18 V
